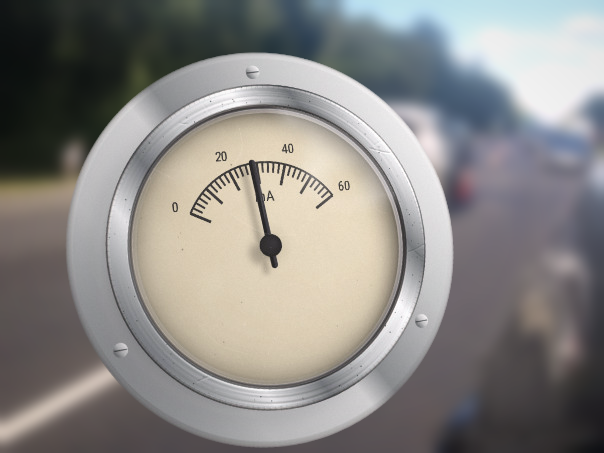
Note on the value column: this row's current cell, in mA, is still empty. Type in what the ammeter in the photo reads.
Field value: 28 mA
